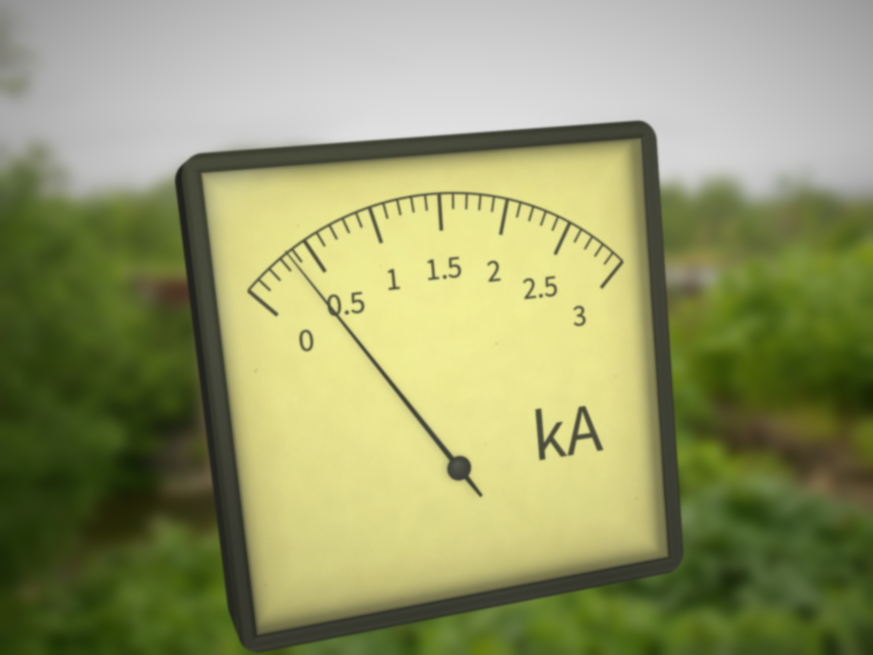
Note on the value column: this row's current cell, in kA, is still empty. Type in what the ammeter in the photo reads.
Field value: 0.35 kA
